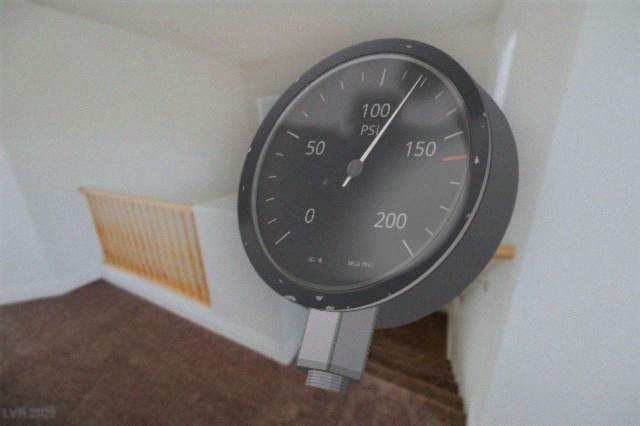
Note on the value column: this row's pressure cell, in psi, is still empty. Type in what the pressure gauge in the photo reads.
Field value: 120 psi
